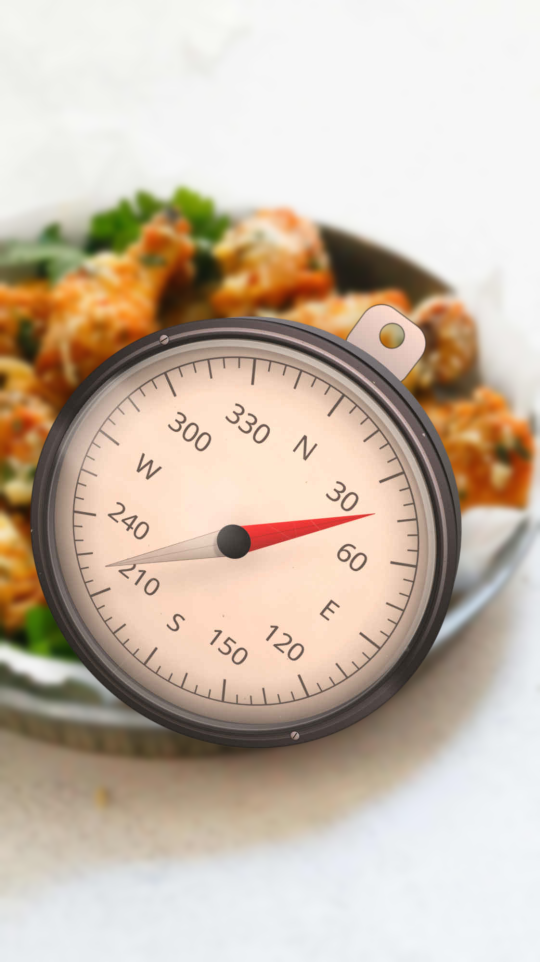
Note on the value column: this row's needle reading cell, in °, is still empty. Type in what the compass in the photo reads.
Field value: 40 °
